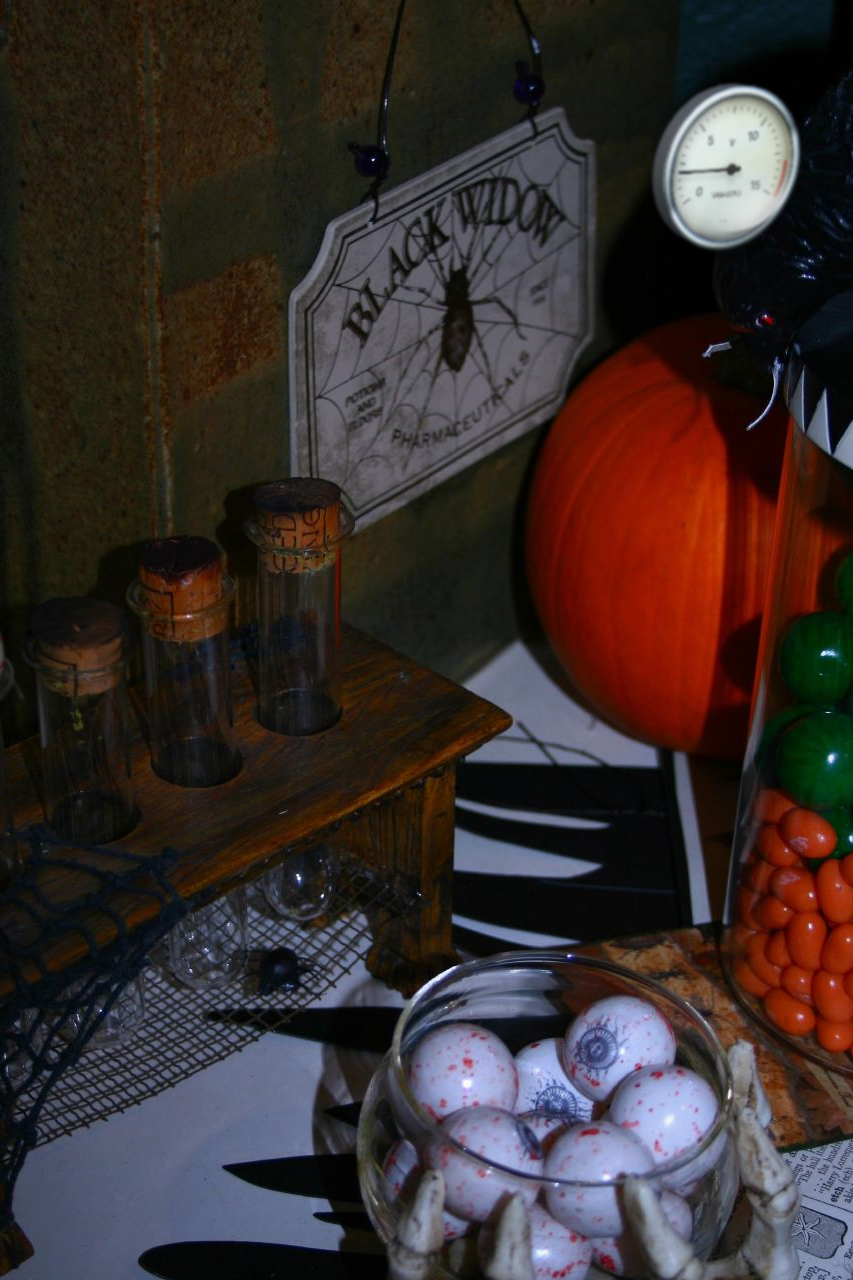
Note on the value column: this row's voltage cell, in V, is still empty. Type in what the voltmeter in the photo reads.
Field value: 2 V
